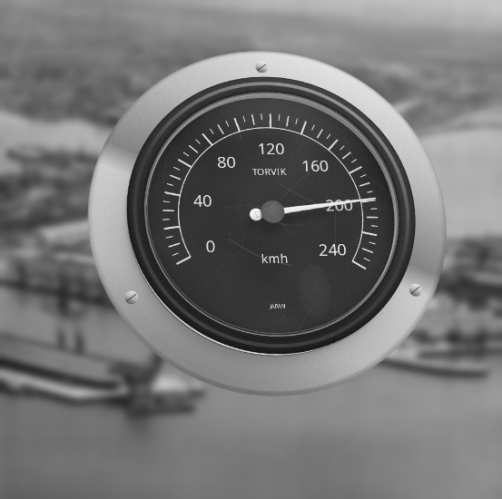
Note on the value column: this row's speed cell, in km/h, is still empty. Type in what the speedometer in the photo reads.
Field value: 200 km/h
